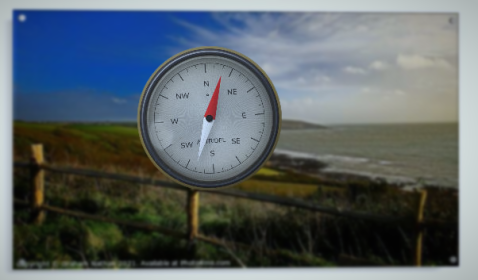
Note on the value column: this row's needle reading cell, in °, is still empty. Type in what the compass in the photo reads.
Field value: 20 °
